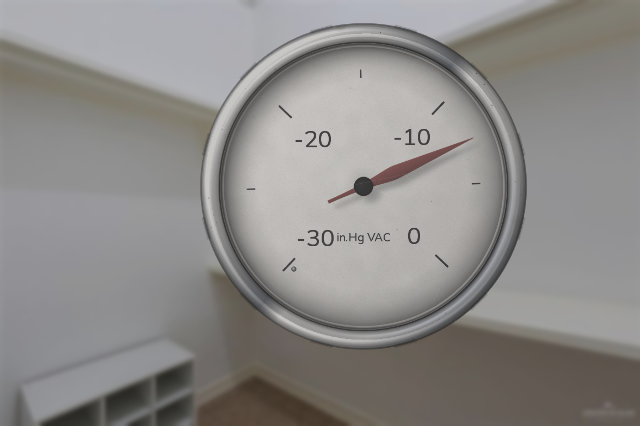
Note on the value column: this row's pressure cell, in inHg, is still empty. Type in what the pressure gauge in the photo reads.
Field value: -7.5 inHg
